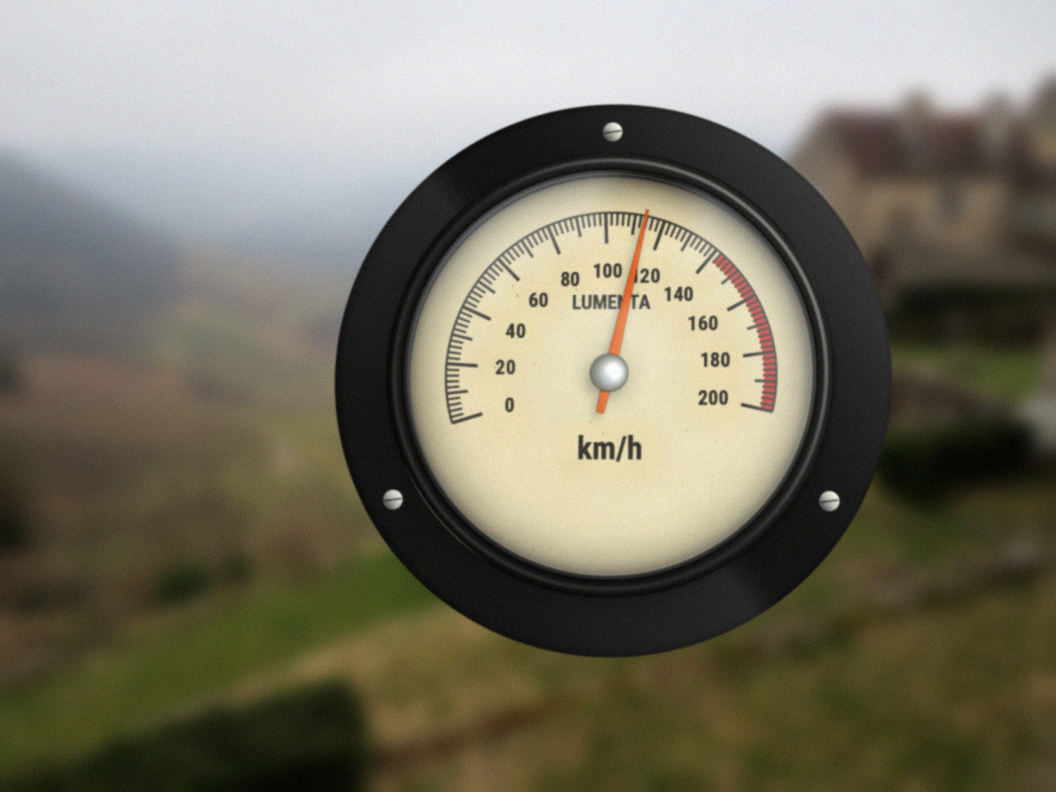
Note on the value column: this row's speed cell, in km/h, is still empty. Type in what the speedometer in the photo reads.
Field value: 114 km/h
